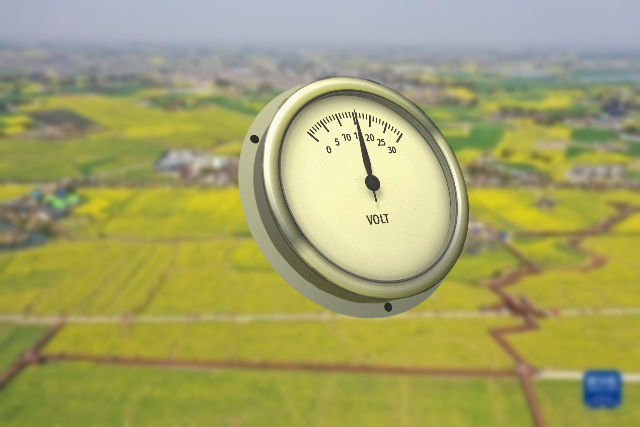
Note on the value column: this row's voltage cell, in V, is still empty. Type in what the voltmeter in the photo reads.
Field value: 15 V
